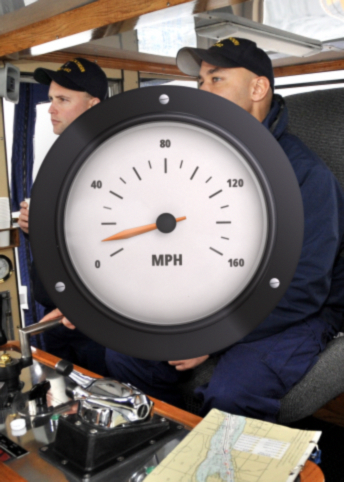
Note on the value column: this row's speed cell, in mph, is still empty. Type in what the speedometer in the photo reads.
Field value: 10 mph
